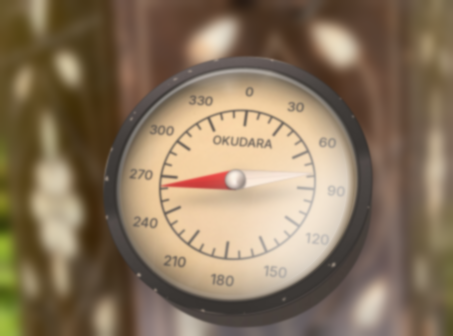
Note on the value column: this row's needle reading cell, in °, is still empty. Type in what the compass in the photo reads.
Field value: 260 °
